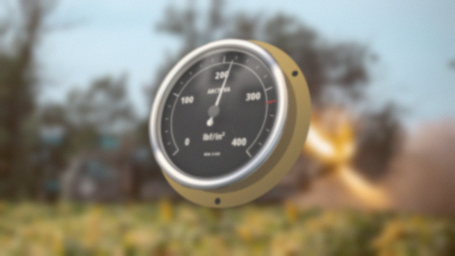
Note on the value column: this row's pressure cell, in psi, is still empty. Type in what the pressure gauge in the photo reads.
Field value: 220 psi
